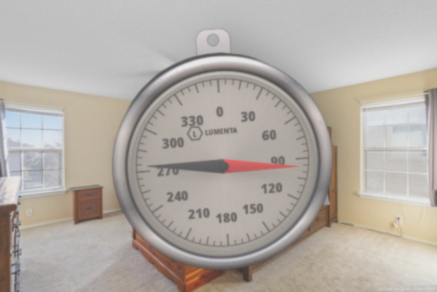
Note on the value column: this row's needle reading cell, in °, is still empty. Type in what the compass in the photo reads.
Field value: 95 °
